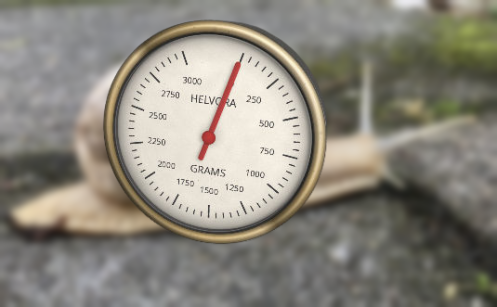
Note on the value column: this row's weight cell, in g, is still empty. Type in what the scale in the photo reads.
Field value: 0 g
